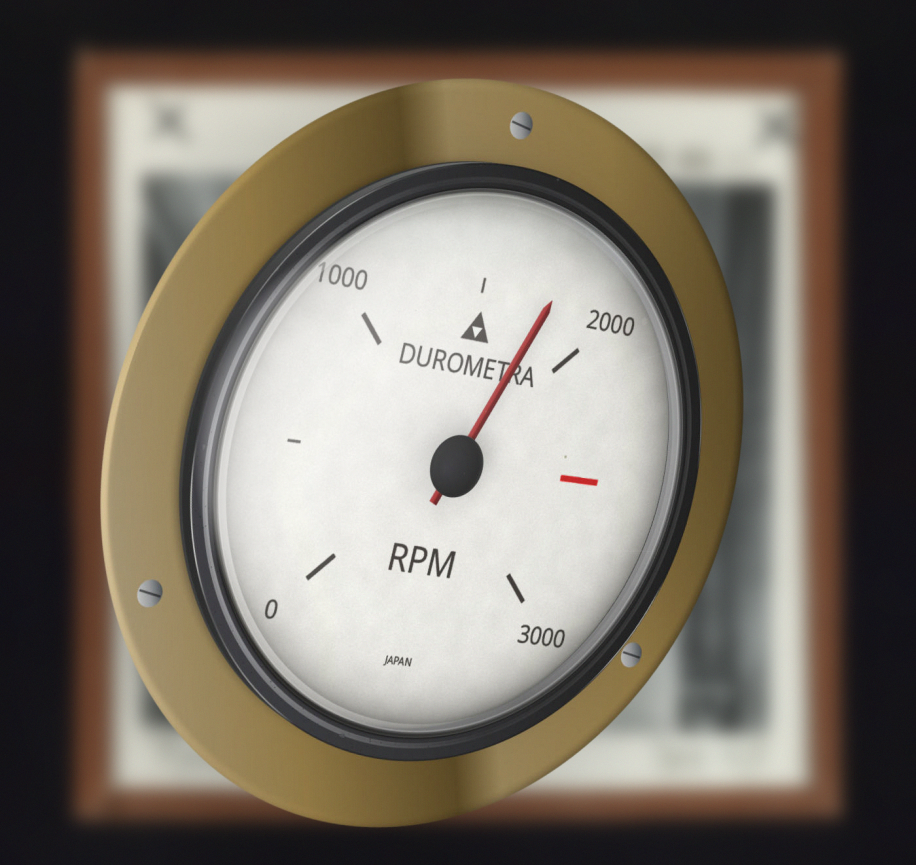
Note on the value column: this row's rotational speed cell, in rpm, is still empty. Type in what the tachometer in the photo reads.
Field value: 1750 rpm
